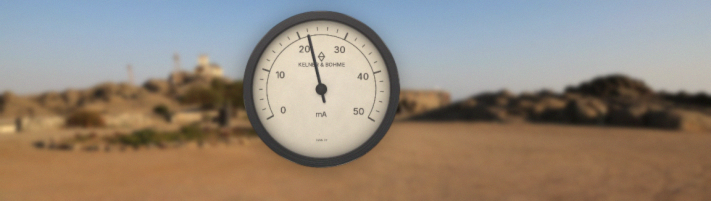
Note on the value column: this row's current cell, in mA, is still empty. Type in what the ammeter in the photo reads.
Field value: 22 mA
